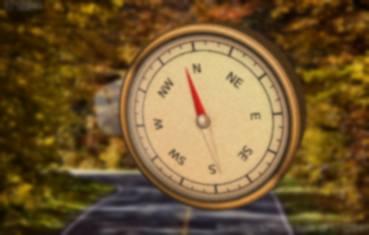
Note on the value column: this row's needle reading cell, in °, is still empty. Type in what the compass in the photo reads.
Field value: 350 °
